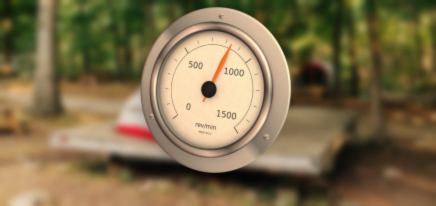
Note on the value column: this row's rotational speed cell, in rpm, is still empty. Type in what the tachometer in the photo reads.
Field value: 850 rpm
